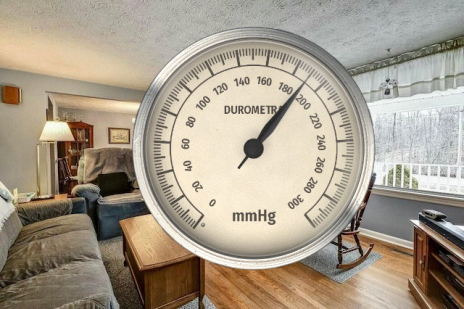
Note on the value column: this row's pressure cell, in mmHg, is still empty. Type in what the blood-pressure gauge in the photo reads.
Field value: 190 mmHg
